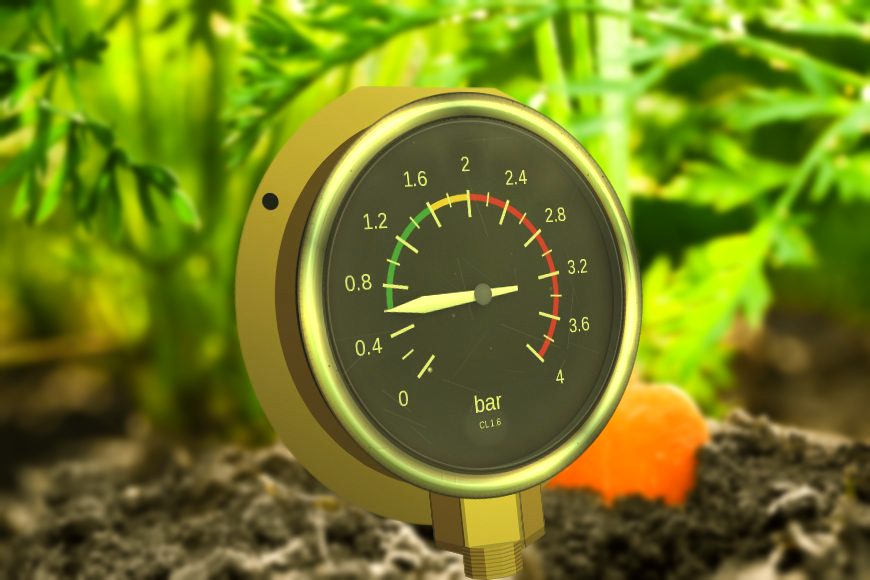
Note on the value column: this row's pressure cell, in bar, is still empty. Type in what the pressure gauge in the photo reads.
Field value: 0.6 bar
